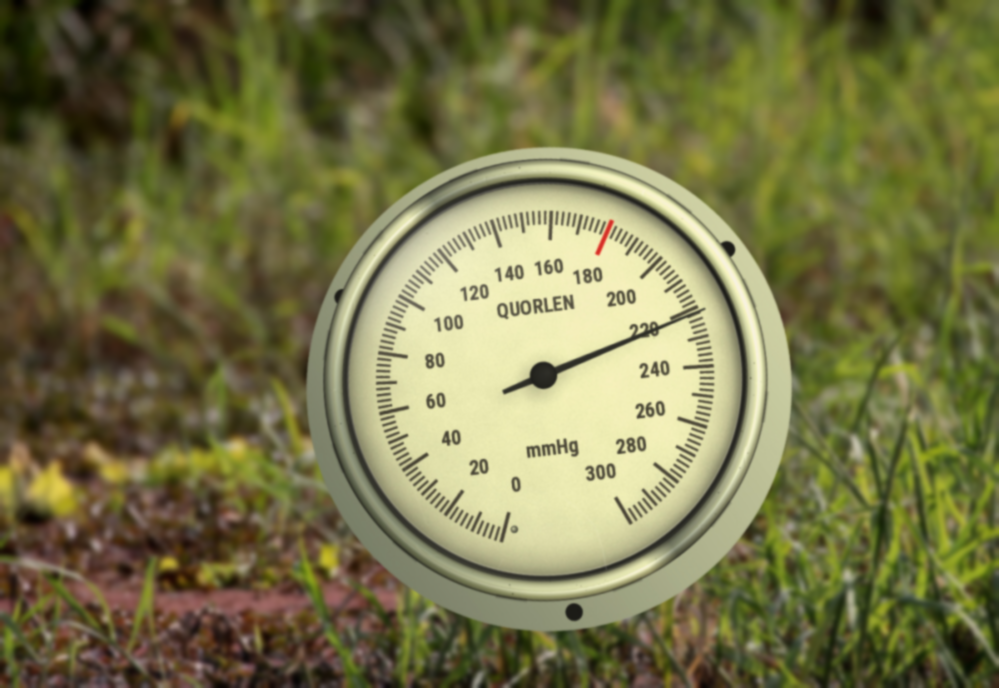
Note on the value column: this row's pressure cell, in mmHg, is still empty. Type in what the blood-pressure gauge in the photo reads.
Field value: 222 mmHg
